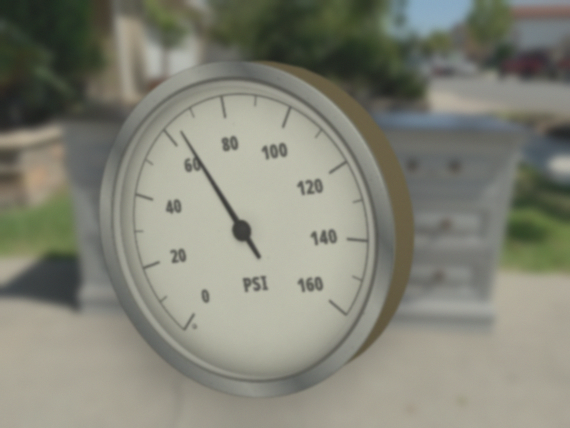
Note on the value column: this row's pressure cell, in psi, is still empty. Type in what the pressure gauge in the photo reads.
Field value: 65 psi
